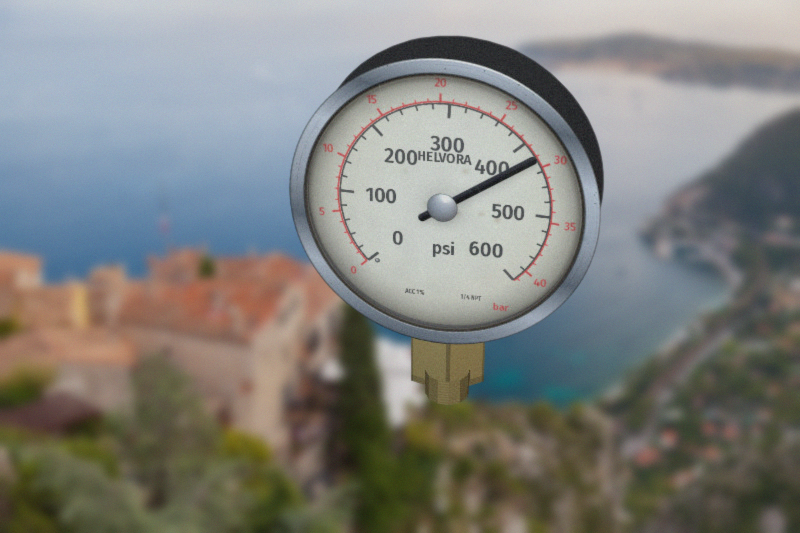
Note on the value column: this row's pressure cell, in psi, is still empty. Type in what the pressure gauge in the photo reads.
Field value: 420 psi
